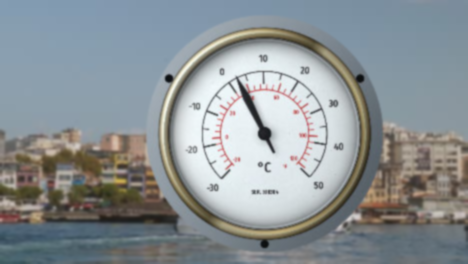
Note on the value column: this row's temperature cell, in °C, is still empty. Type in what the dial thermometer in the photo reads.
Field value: 2.5 °C
